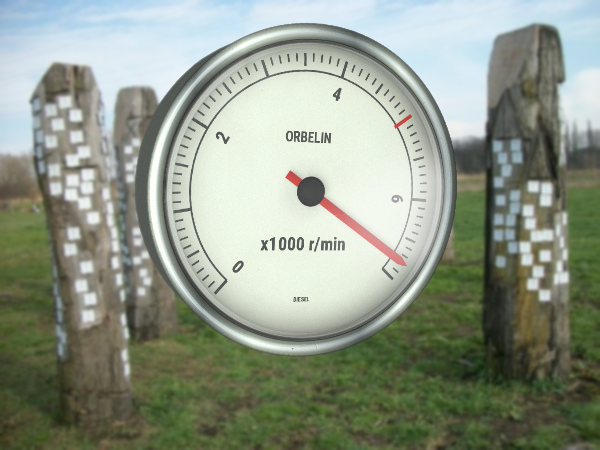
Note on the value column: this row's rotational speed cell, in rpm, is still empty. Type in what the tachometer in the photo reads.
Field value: 6800 rpm
